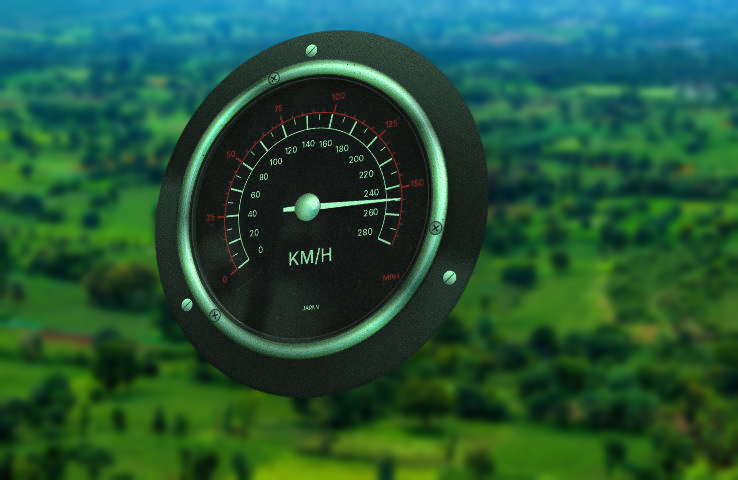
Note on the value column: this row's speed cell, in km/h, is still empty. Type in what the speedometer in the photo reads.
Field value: 250 km/h
